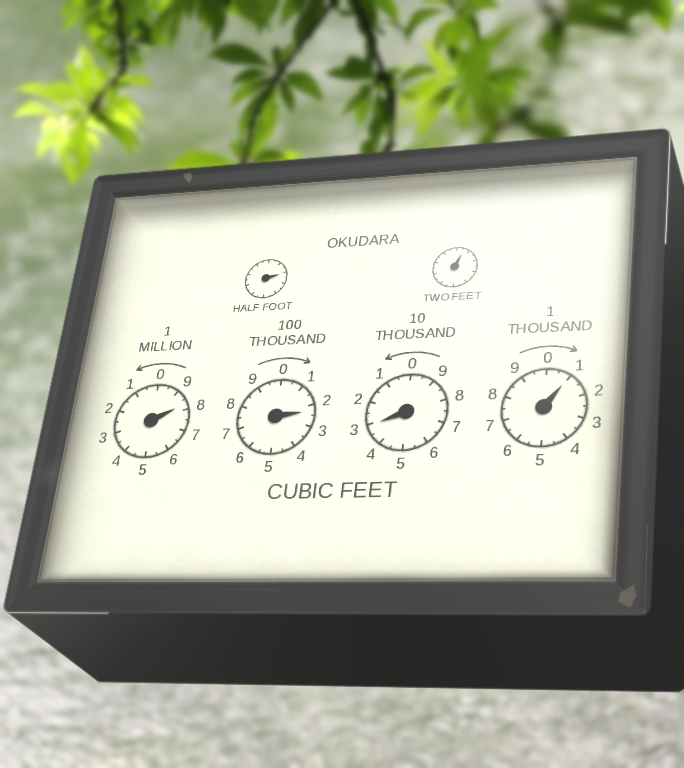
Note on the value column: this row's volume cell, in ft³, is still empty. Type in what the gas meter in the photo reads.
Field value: 823100 ft³
